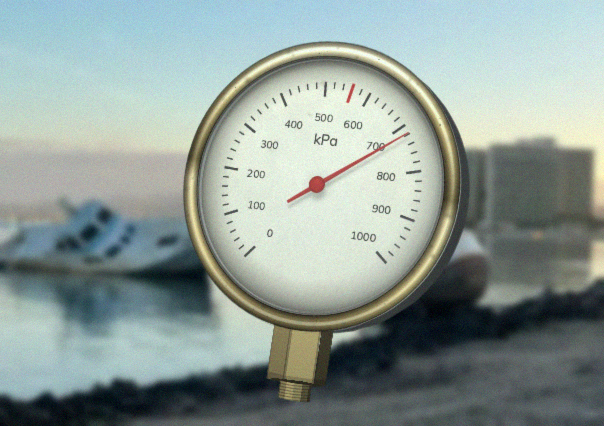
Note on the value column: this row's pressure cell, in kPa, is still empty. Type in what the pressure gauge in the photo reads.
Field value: 720 kPa
